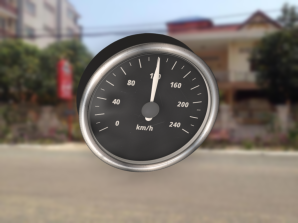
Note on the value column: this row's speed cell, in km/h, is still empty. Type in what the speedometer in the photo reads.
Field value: 120 km/h
